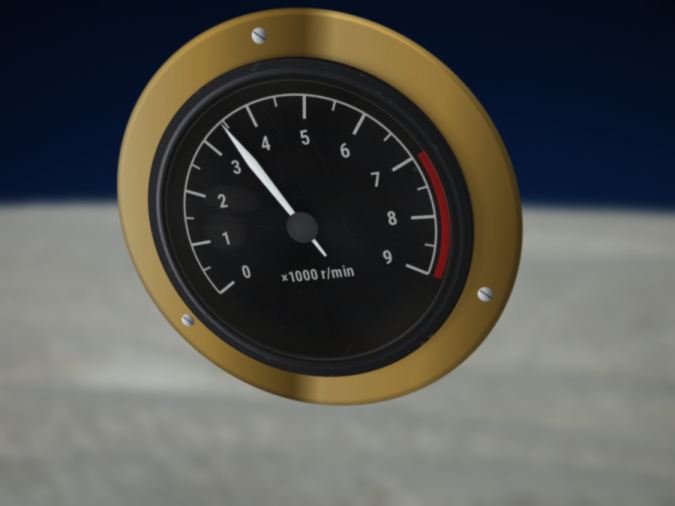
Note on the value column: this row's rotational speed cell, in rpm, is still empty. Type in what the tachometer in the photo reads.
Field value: 3500 rpm
